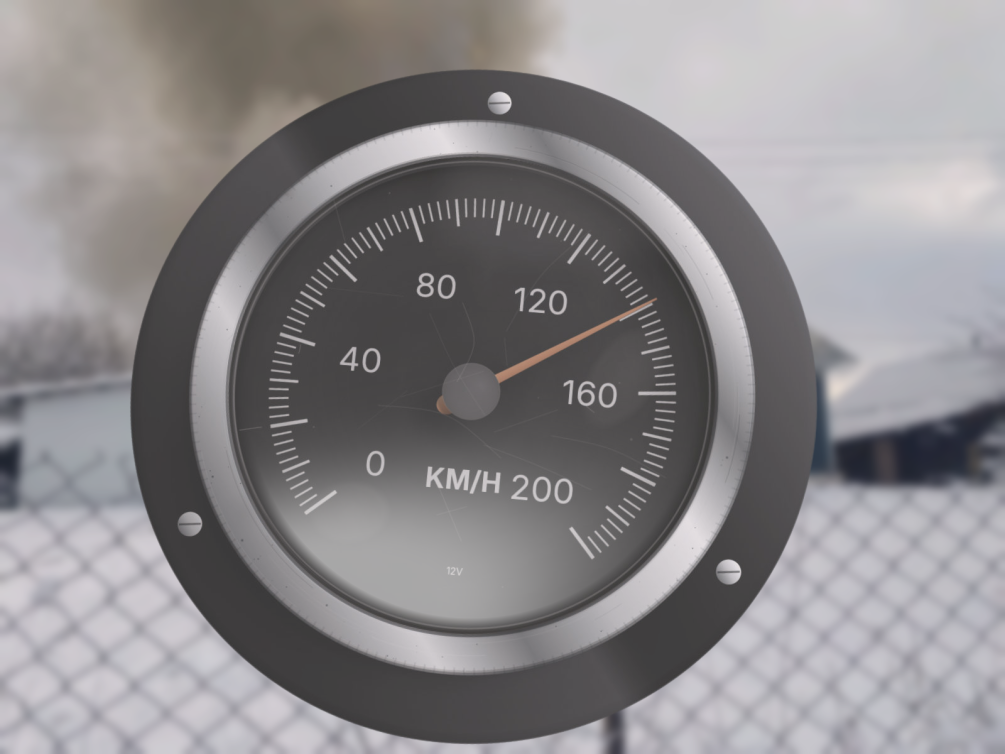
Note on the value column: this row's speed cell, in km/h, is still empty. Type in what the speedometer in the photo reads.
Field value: 140 km/h
